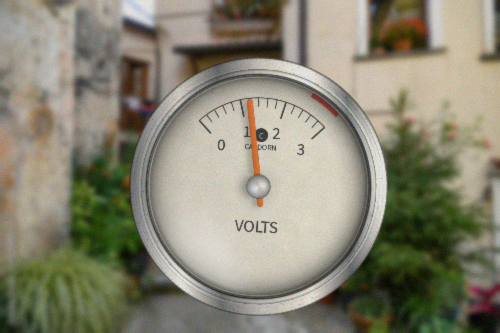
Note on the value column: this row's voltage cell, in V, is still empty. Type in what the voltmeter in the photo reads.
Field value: 1.2 V
